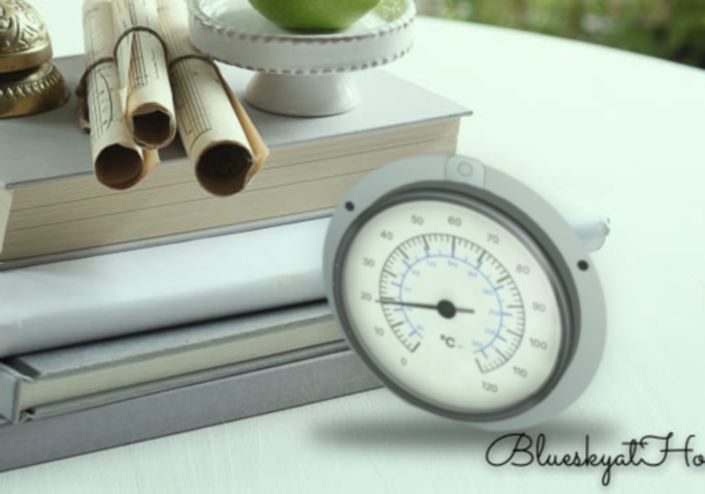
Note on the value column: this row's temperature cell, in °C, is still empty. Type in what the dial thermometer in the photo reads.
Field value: 20 °C
